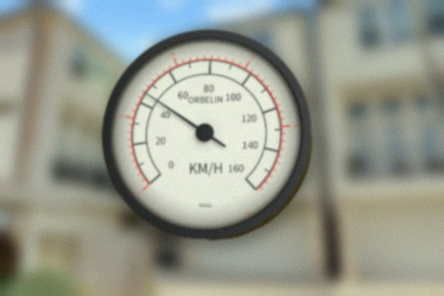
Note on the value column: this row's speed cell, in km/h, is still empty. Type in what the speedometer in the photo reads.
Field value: 45 km/h
